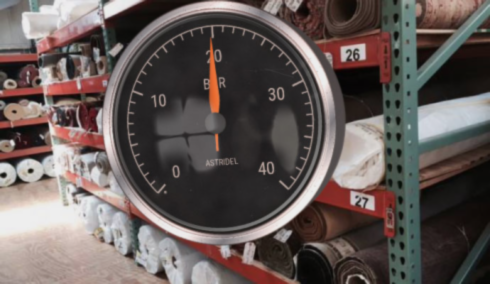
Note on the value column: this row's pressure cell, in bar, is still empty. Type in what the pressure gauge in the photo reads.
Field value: 20 bar
